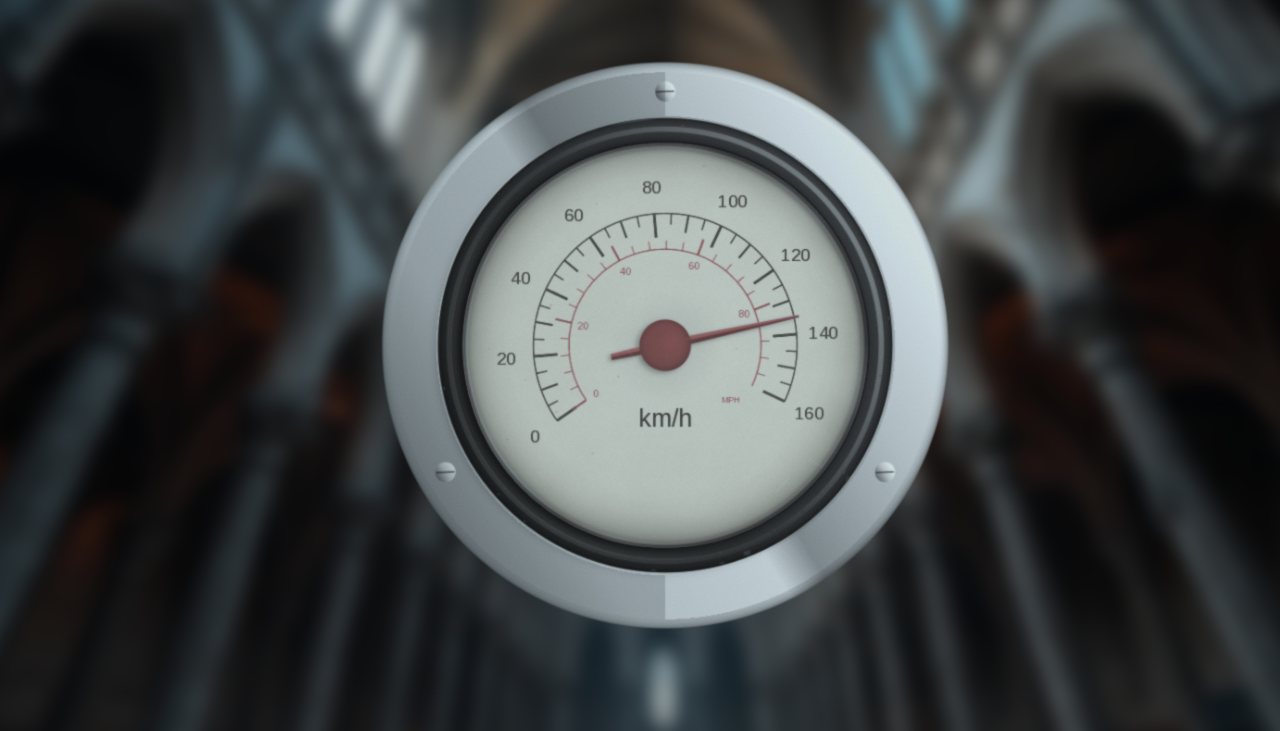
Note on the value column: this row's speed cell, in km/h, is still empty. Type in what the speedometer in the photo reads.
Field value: 135 km/h
